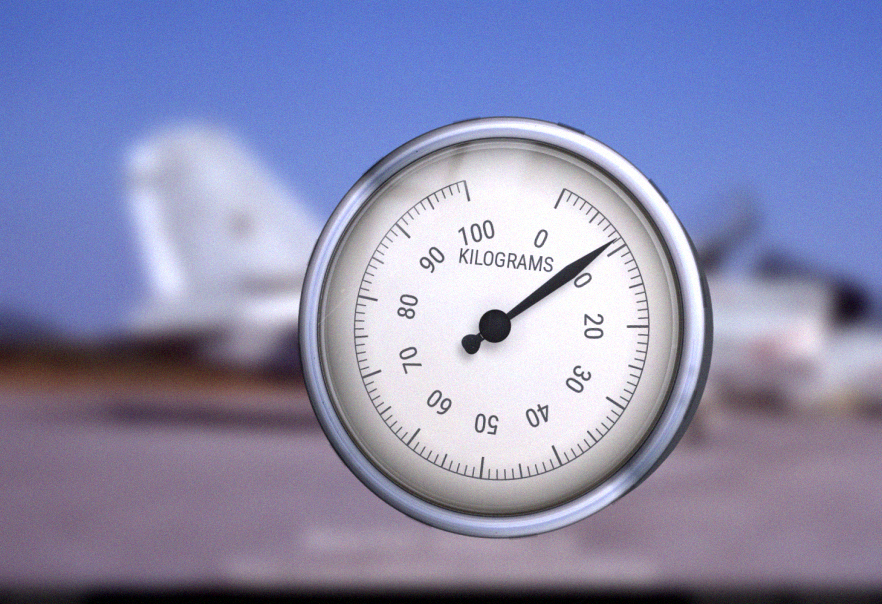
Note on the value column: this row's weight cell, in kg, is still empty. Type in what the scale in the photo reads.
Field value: 9 kg
